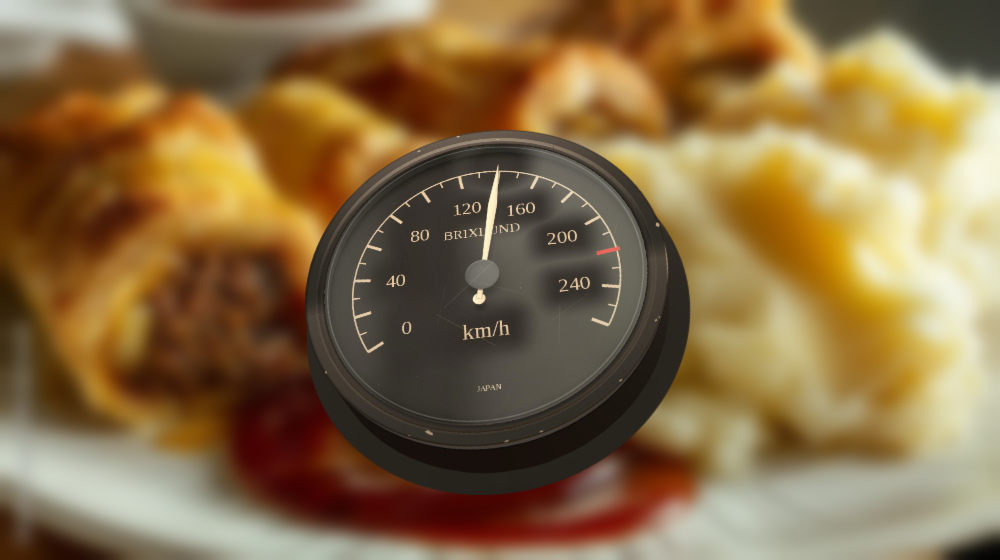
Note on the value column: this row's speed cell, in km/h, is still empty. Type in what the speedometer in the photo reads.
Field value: 140 km/h
